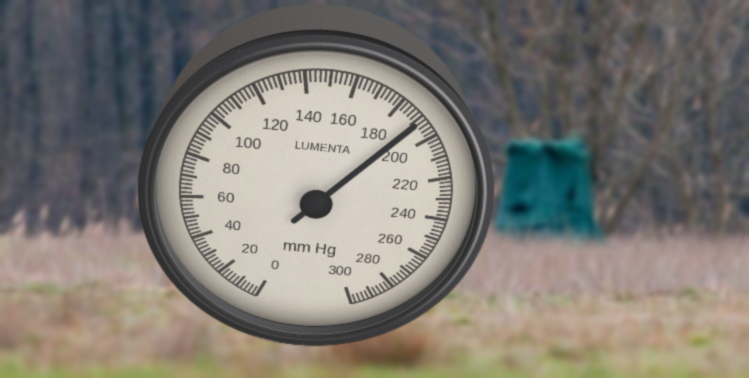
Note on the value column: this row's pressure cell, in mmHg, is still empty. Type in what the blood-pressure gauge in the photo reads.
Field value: 190 mmHg
